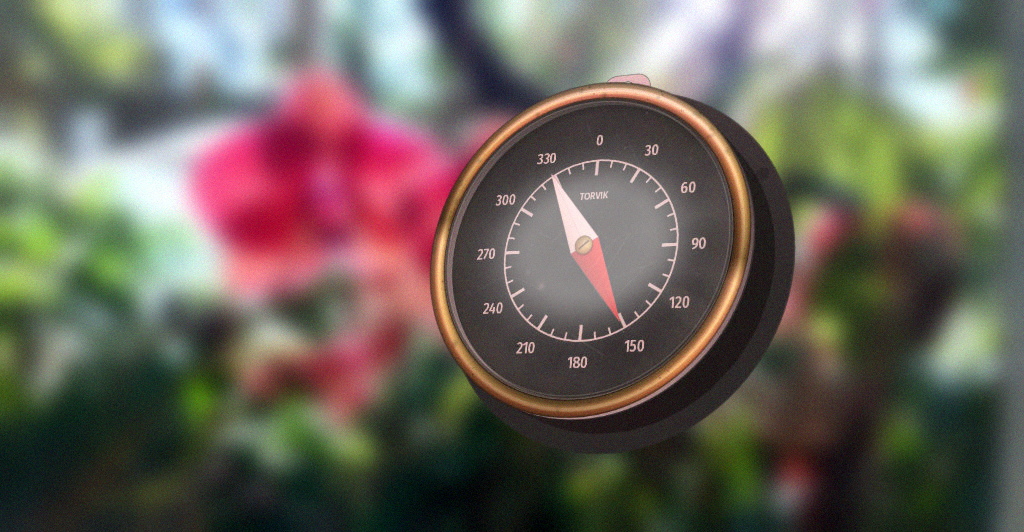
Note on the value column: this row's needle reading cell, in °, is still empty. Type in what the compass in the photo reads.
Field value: 150 °
